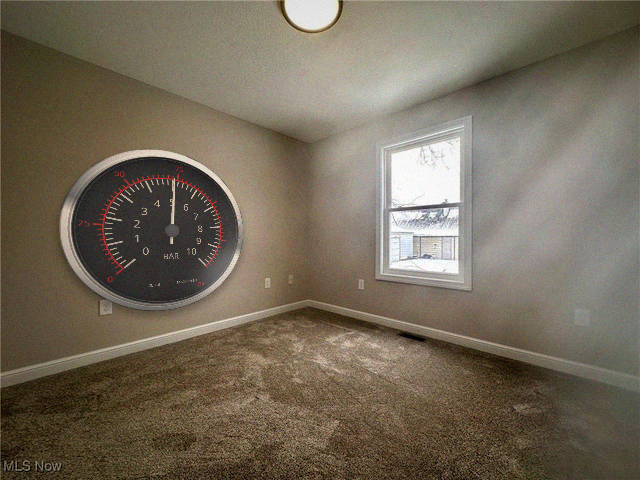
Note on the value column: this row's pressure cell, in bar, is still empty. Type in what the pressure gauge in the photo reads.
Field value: 5 bar
